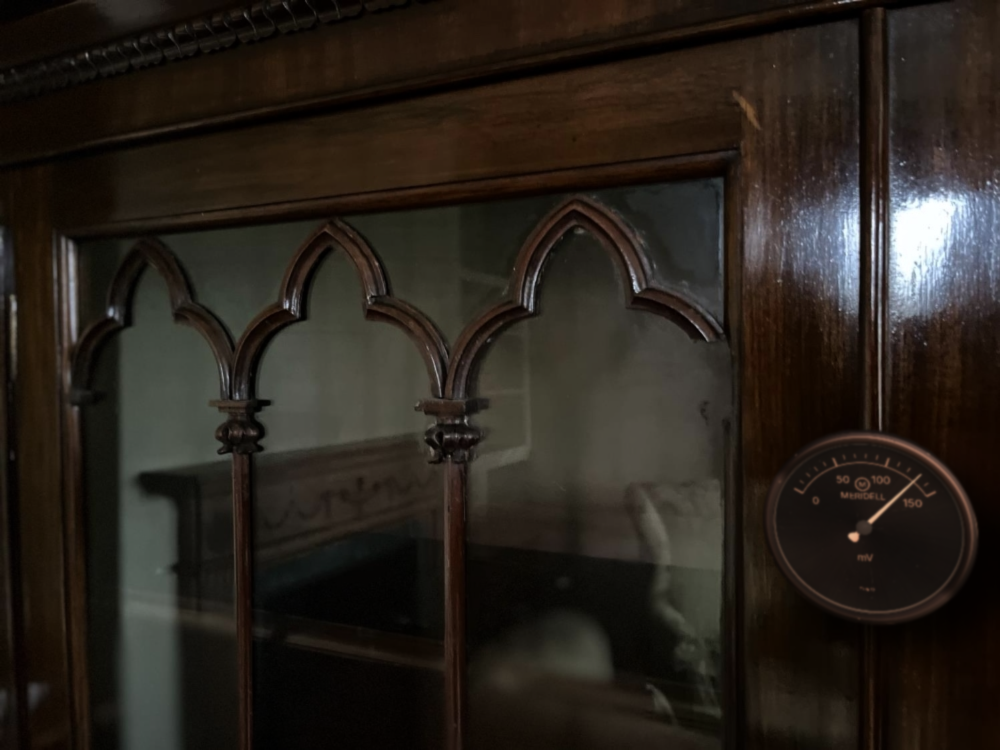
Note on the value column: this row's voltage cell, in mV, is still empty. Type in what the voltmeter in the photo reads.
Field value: 130 mV
